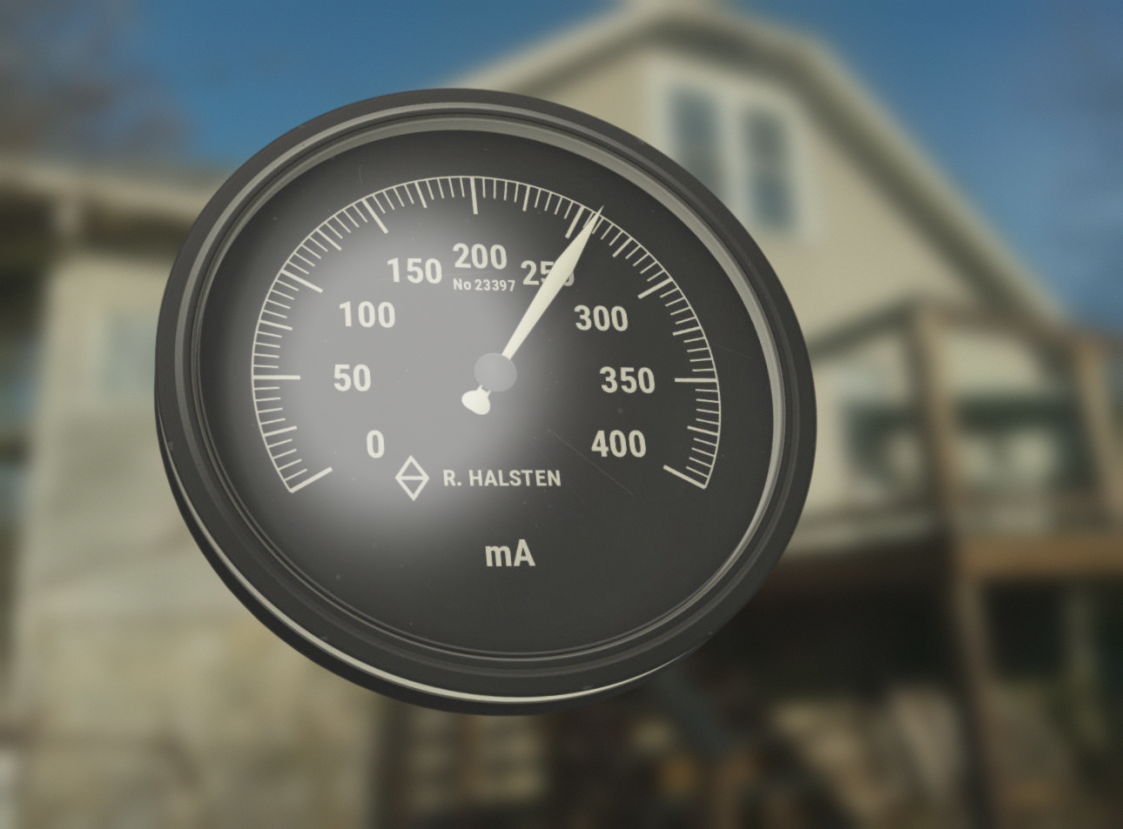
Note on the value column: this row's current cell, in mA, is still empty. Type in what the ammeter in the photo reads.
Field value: 257.5 mA
